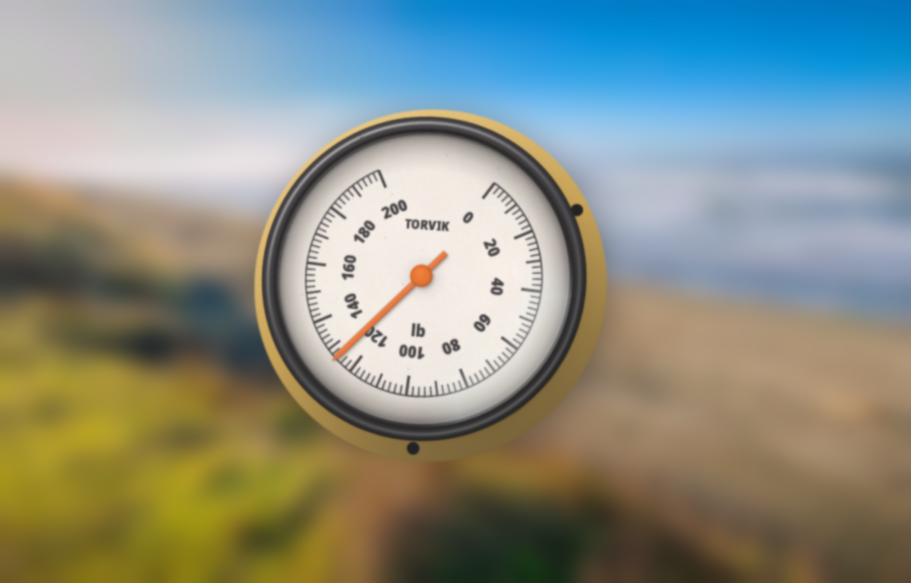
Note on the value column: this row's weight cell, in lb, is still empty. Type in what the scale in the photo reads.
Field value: 126 lb
